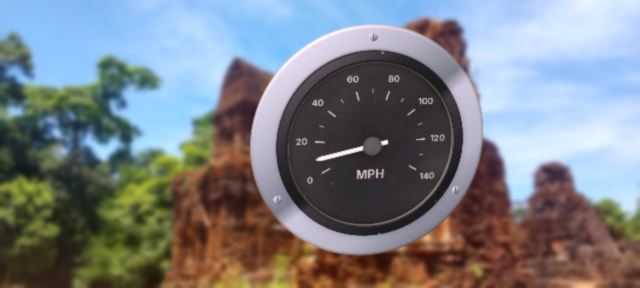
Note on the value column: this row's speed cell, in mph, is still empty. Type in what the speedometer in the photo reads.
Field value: 10 mph
